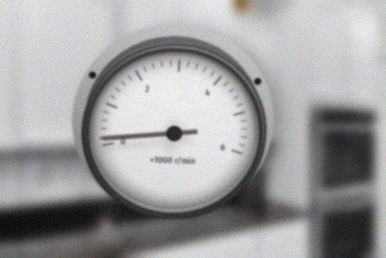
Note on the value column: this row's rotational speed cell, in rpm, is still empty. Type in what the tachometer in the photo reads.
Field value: 200 rpm
